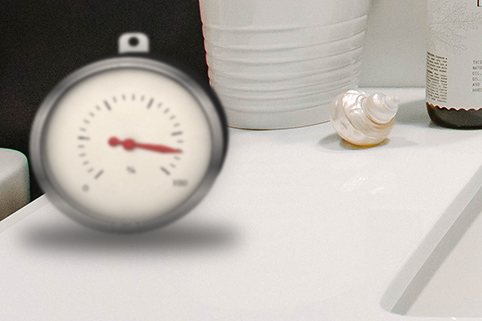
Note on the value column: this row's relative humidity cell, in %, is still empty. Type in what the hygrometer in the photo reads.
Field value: 88 %
